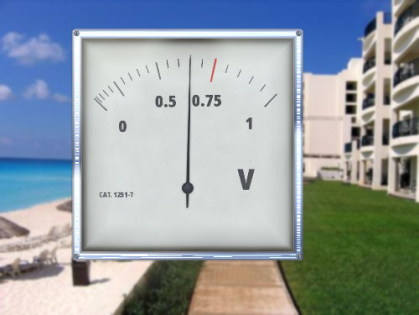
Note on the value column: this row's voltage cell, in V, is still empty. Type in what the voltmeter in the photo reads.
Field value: 0.65 V
